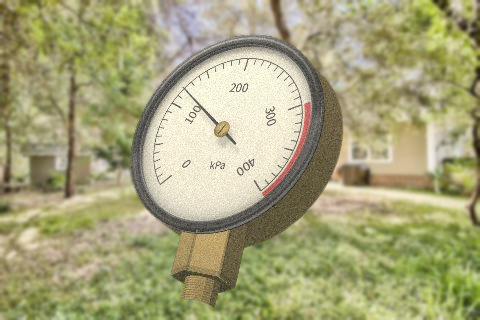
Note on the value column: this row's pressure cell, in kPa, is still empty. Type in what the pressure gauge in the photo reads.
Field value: 120 kPa
